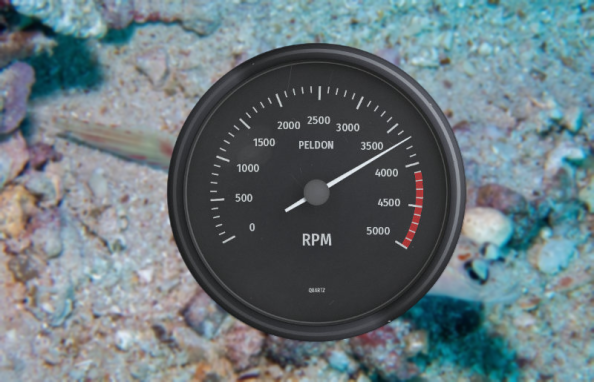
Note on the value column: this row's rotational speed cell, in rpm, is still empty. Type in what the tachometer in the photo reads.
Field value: 3700 rpm
